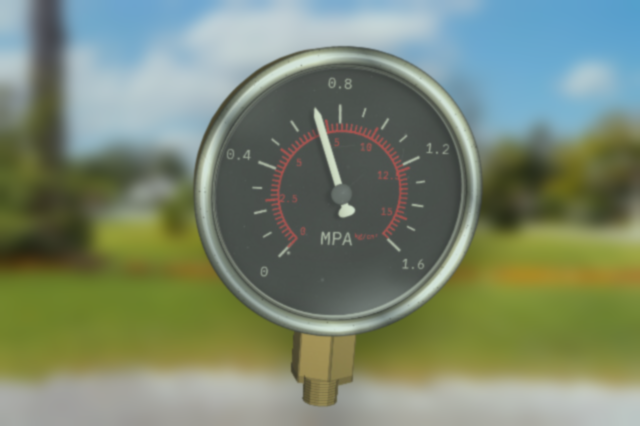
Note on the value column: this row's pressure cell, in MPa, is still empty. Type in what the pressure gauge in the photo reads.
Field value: 0.7 MPa
